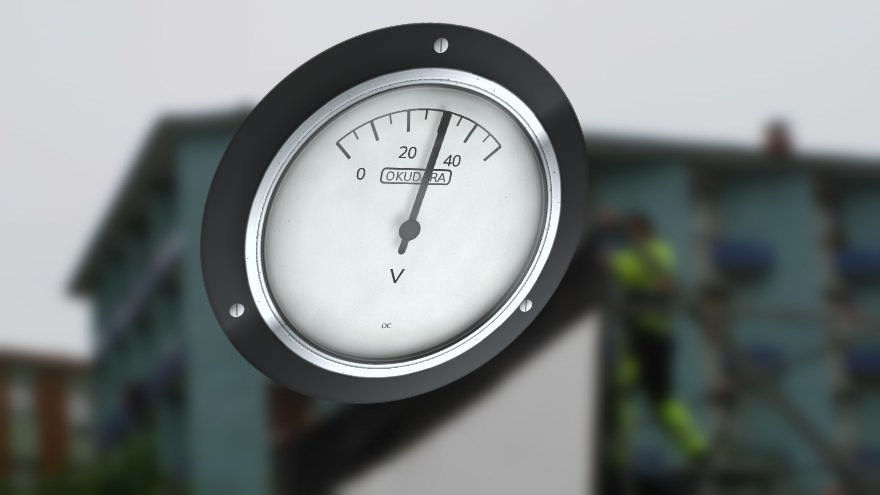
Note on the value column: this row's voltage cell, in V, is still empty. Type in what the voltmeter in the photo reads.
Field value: 30 V
